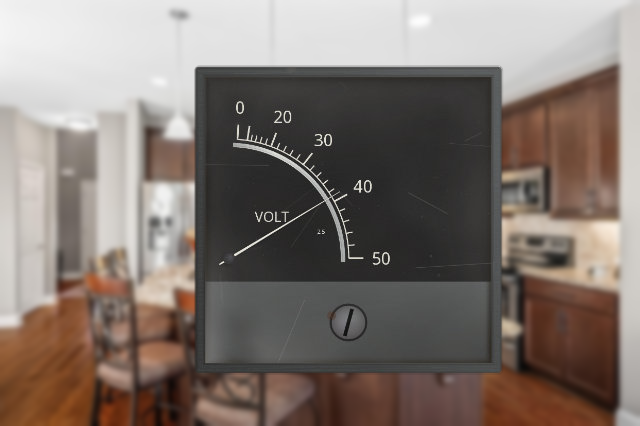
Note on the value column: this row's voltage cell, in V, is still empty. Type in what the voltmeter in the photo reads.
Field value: 39 V
